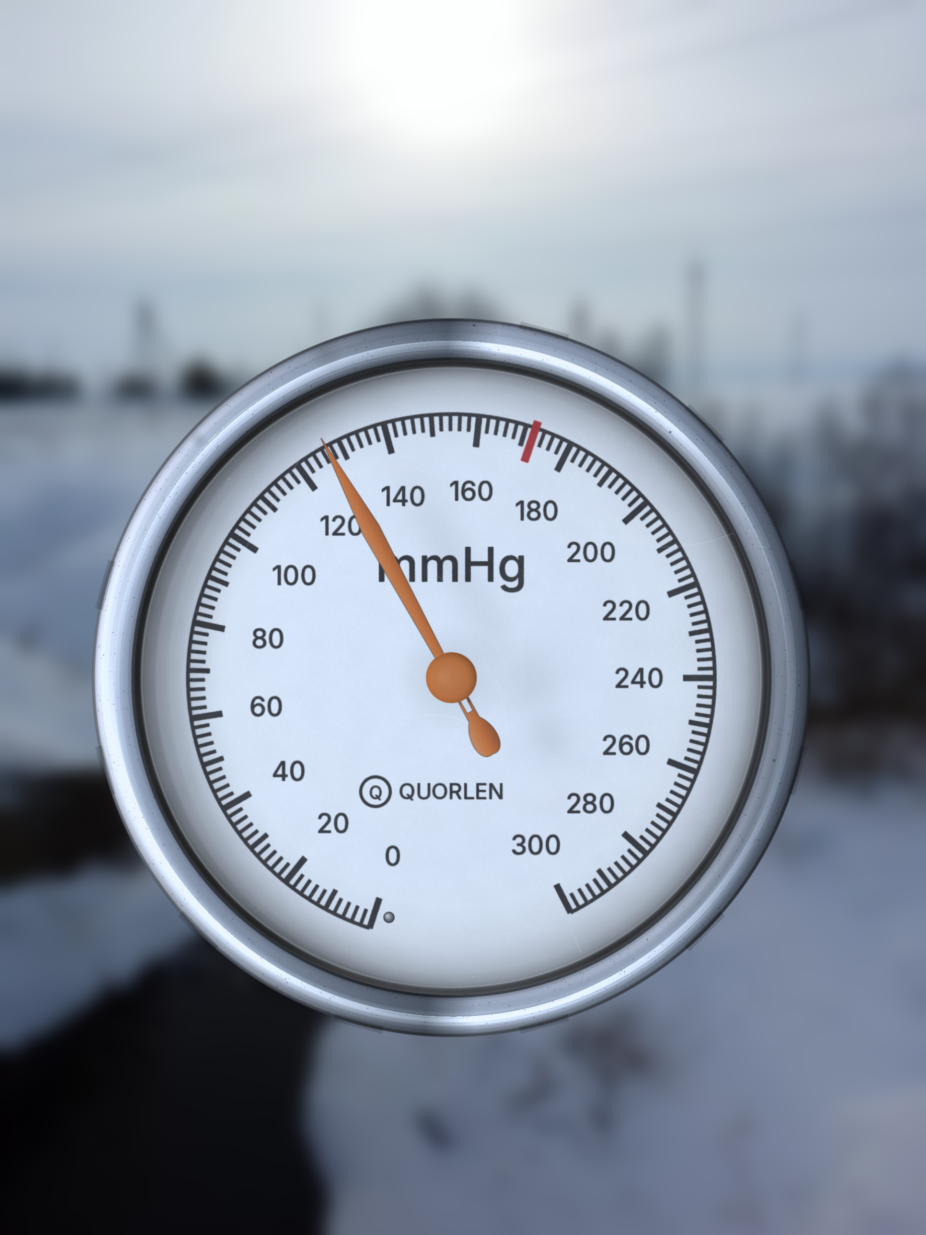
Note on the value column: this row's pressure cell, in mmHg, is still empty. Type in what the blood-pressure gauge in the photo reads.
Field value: 127 mmHg
